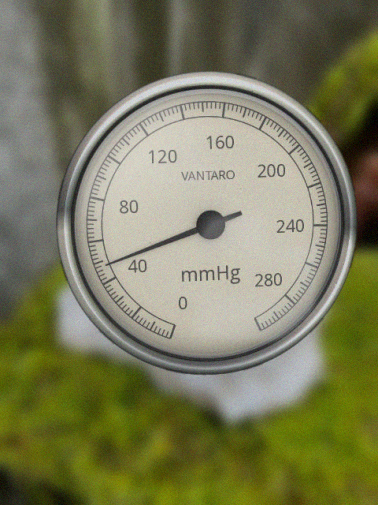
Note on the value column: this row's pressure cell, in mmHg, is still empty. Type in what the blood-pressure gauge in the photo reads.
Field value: 48 mmHg
